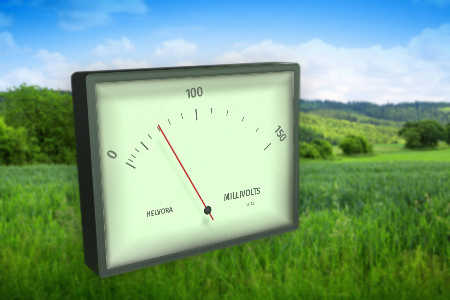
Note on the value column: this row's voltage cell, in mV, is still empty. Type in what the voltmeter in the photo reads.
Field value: 70 mV
